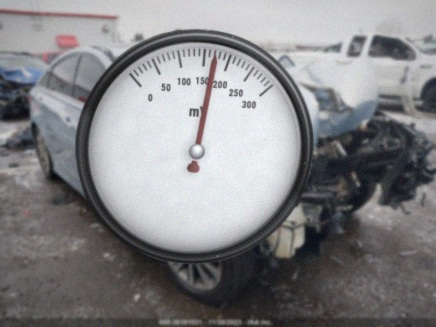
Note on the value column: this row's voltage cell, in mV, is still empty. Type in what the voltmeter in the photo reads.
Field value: 170 mV
